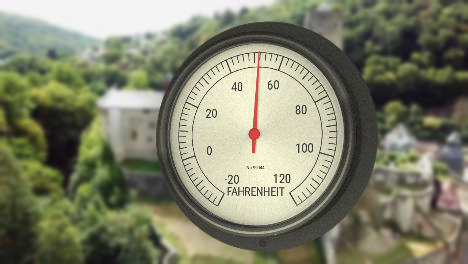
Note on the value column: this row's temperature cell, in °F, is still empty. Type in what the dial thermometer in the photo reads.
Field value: 52 °F
